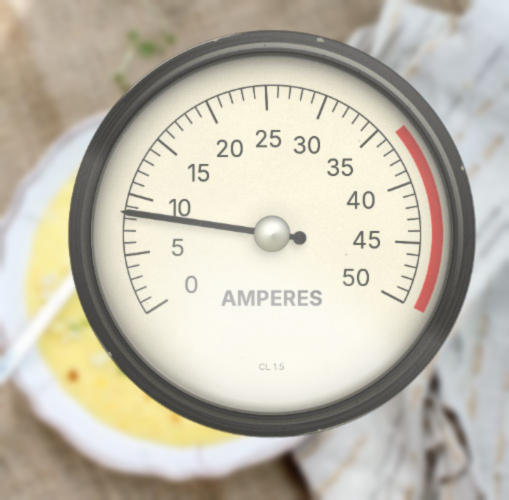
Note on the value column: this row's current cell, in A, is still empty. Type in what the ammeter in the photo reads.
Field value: 8.5 A
